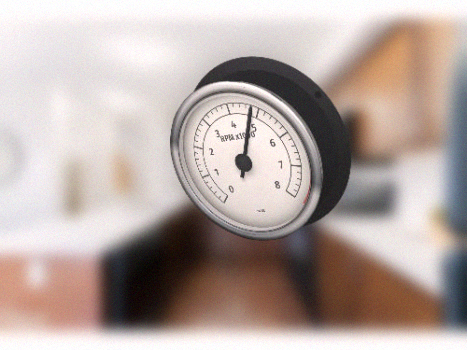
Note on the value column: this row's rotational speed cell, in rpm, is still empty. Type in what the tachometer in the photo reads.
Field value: 4800 rpm
